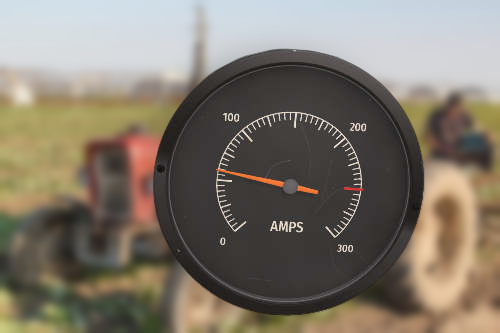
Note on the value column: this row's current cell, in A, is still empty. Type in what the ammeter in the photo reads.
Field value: 60 A
